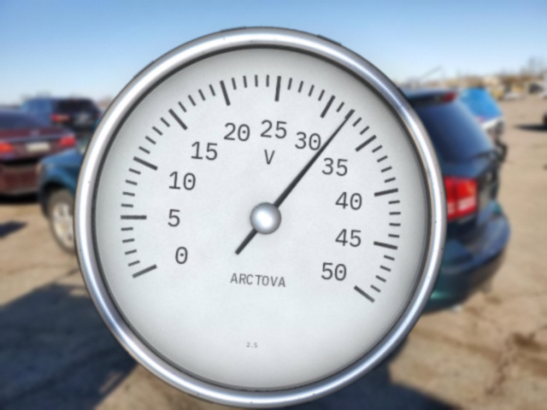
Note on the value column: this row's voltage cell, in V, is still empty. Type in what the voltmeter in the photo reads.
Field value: 32 V
